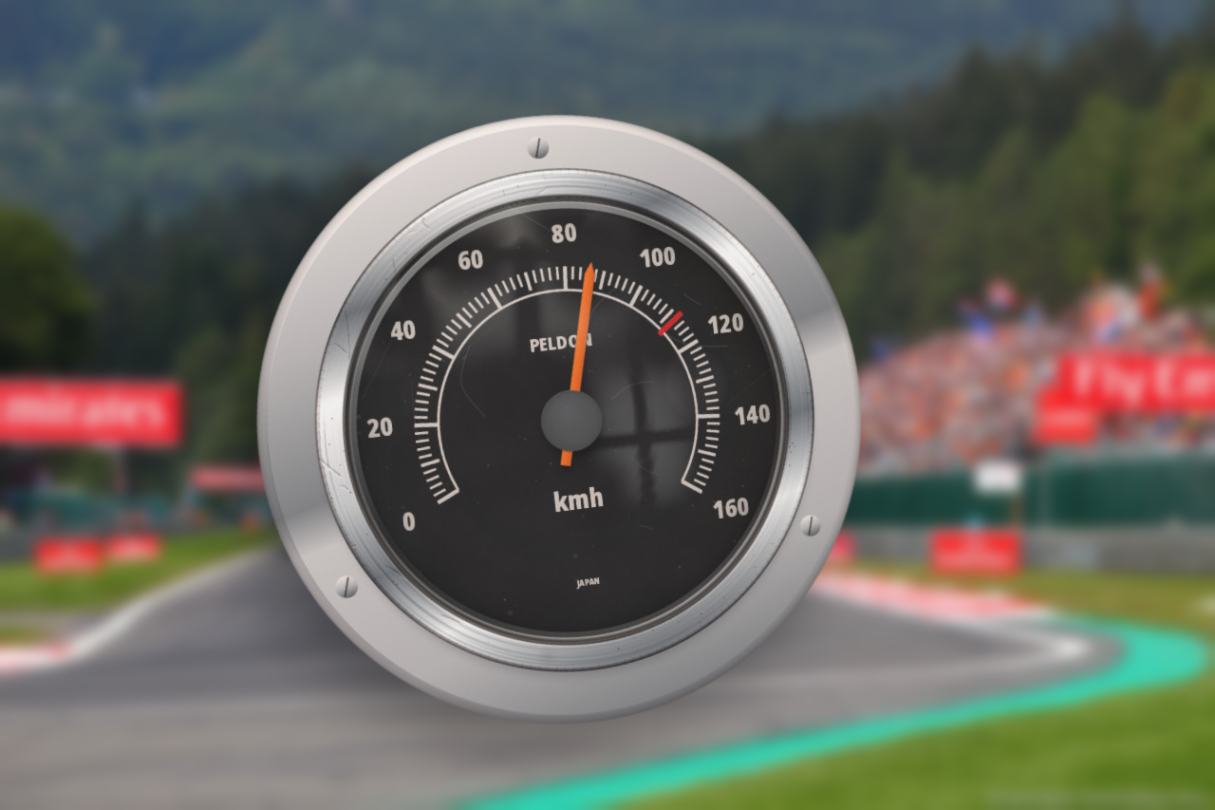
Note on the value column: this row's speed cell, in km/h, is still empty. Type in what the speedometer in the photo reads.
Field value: 86 km/h
